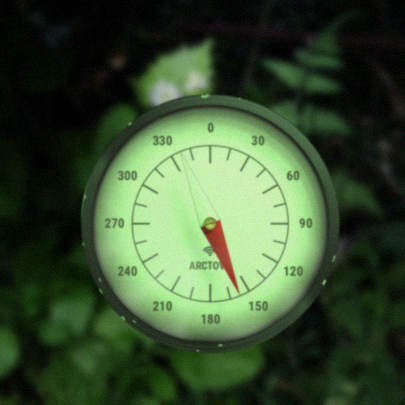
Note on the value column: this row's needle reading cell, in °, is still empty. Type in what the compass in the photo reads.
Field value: 157.5 °
